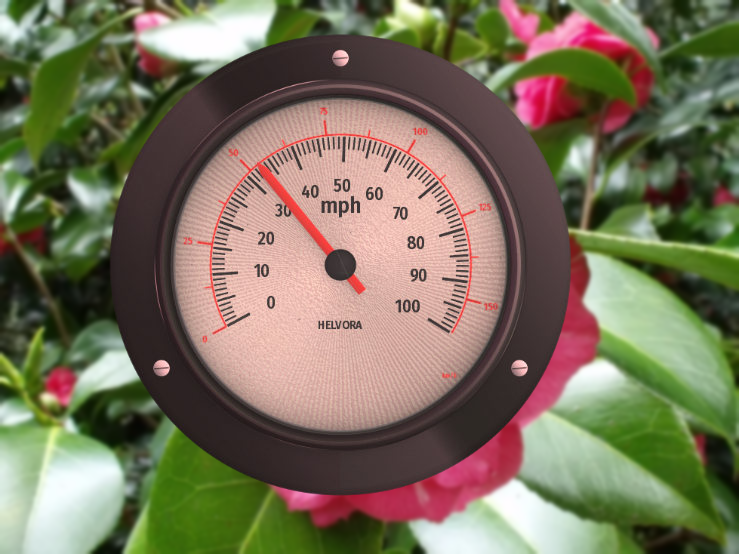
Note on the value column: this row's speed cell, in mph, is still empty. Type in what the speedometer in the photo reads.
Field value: 33 mph
